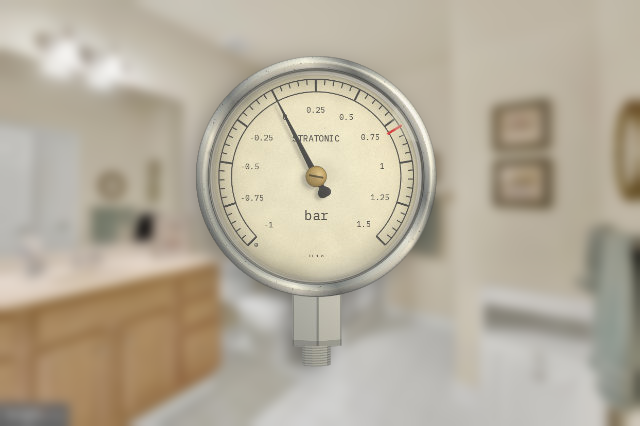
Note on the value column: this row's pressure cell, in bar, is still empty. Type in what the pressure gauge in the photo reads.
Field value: 0 bar
